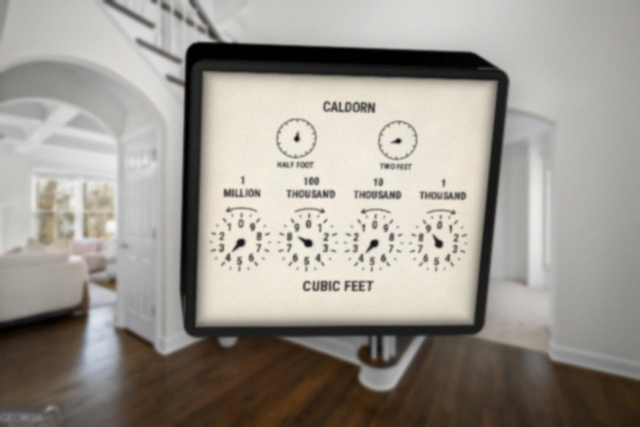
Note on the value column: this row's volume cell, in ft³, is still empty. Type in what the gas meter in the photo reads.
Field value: 383900 ft³
